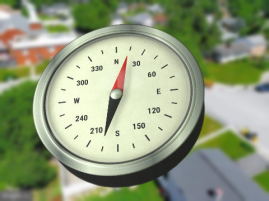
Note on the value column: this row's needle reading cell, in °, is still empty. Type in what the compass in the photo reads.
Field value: 15 °
